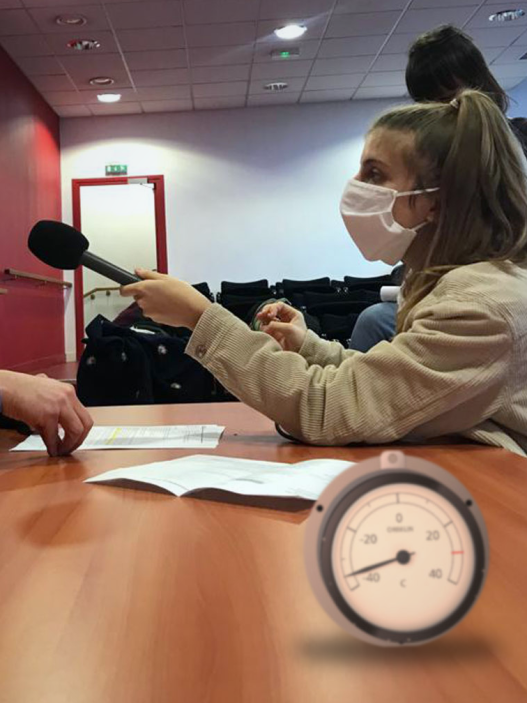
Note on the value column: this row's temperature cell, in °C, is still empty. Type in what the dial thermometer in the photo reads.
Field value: -35 °C
